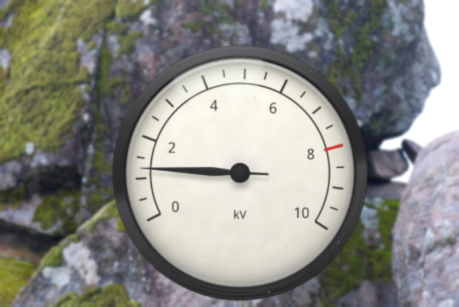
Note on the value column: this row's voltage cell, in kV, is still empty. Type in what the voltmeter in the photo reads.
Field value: 1.25 kV
